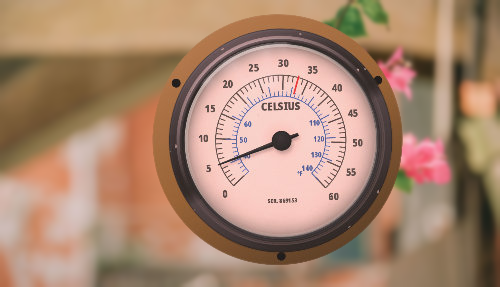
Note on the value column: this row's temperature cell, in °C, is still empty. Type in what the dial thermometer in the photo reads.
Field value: 5 °C
